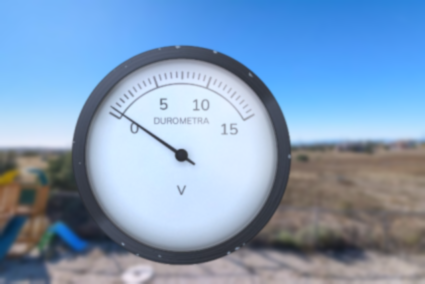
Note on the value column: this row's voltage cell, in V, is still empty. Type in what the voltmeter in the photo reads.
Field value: 0.5 V
